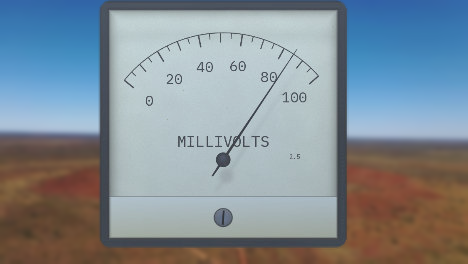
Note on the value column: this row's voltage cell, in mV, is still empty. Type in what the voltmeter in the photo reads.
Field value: 85 mV
